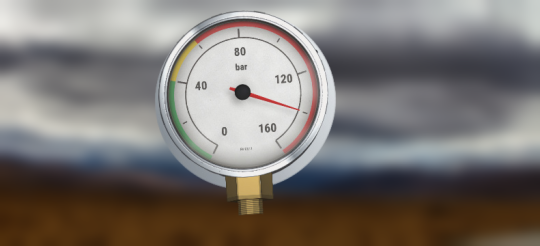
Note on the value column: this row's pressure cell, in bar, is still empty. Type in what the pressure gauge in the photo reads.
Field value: 140 bar
